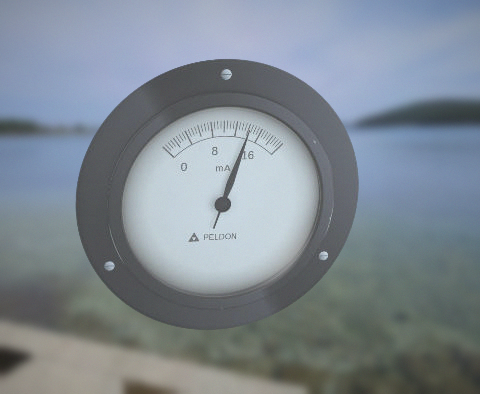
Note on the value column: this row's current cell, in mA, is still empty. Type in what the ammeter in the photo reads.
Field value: 14 mA
